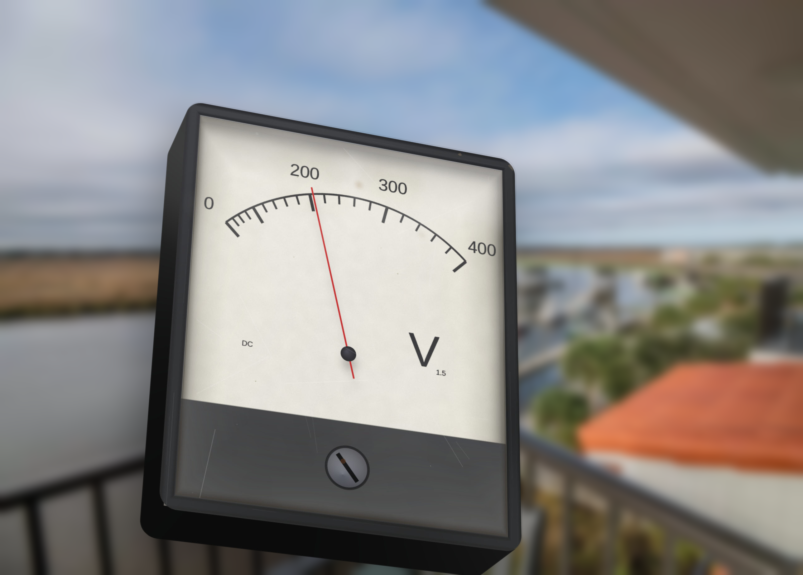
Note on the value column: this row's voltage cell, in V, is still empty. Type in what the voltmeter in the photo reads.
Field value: 200 V
